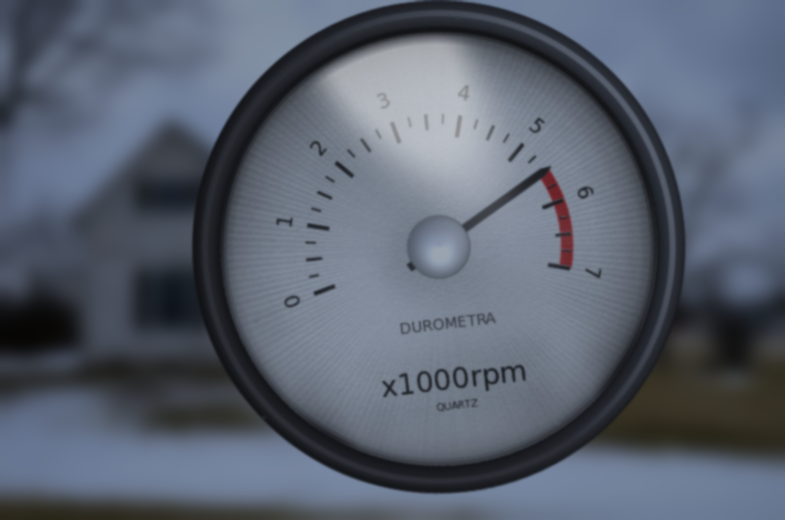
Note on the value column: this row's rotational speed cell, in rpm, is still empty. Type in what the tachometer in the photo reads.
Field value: 5500 rpm
